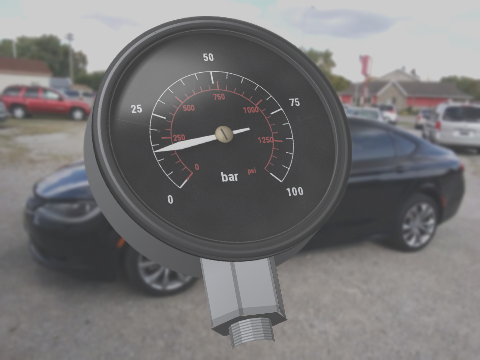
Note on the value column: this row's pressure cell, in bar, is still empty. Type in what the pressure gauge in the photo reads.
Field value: 12.5 bar
